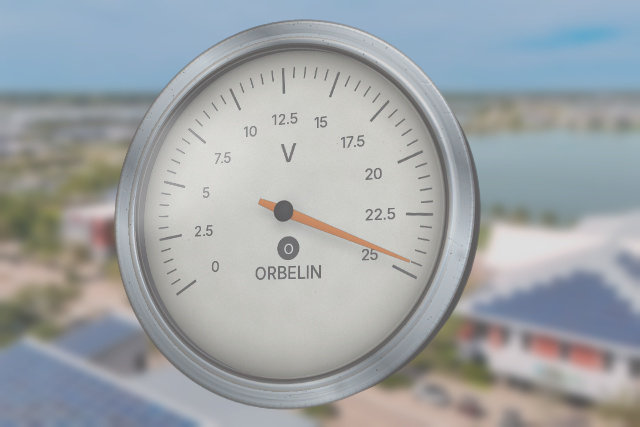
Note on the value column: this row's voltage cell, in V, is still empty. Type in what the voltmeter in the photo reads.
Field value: 24.5 V
